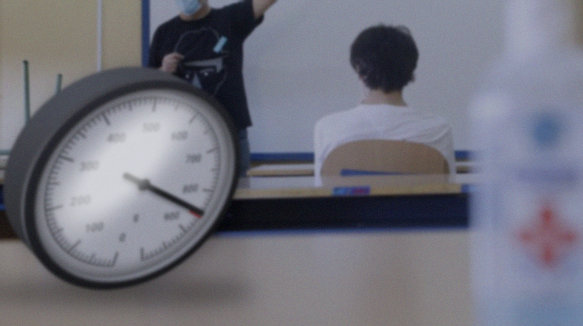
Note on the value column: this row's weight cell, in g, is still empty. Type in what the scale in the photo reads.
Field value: 850 g
